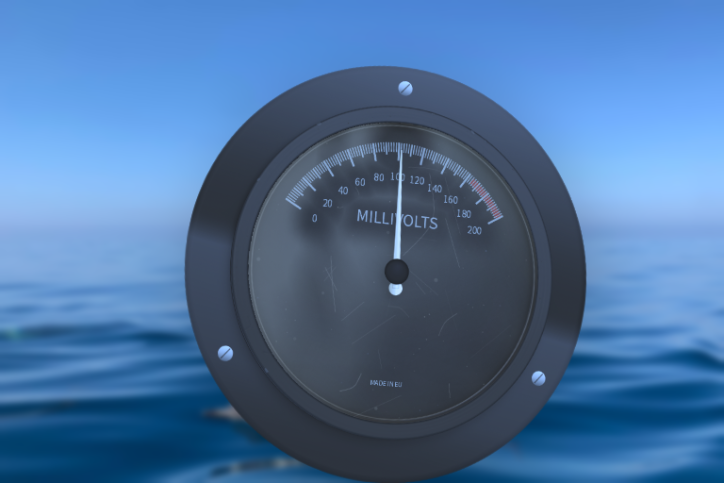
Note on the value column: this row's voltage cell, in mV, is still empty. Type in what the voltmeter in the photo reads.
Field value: 100 mV
